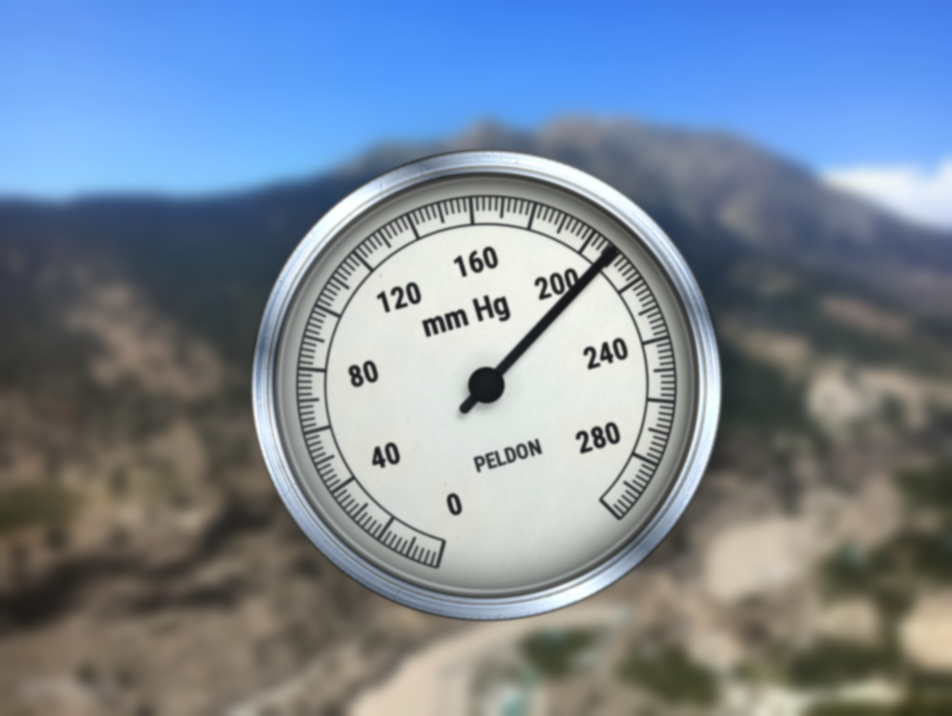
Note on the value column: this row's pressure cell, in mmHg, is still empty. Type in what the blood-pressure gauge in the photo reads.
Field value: 208 mmHg
